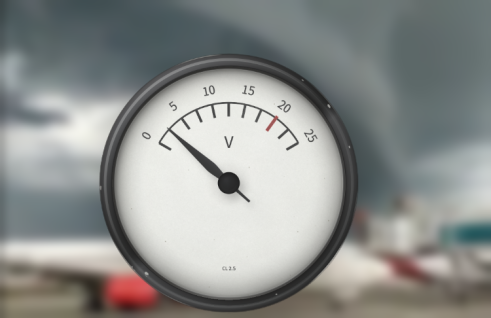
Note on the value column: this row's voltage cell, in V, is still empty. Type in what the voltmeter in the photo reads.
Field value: 2.5 V
